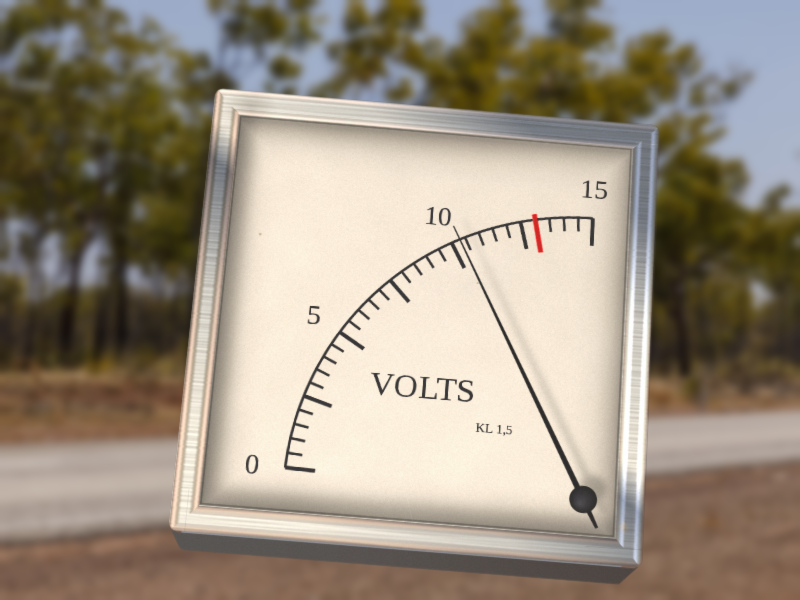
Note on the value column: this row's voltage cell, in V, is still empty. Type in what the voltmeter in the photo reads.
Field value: 10.25 V
